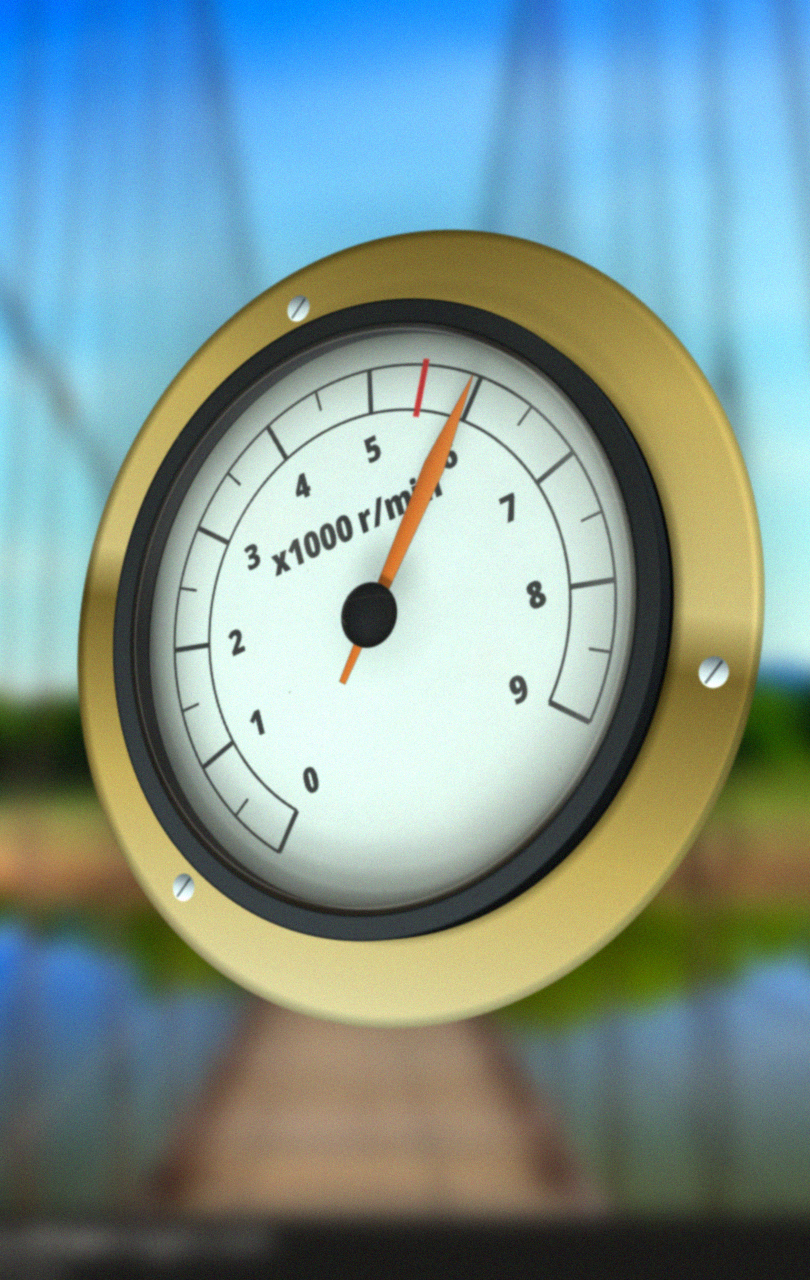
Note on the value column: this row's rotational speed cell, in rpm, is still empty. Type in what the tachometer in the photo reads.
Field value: 6000 rpm
